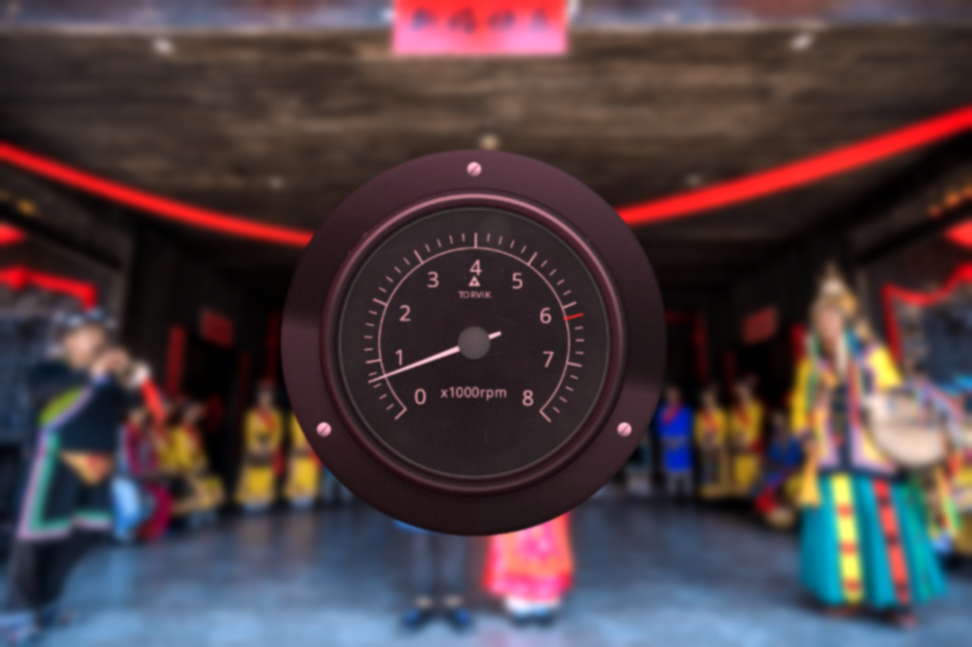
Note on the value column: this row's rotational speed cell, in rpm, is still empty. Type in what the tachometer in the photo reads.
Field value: 700 rpm
